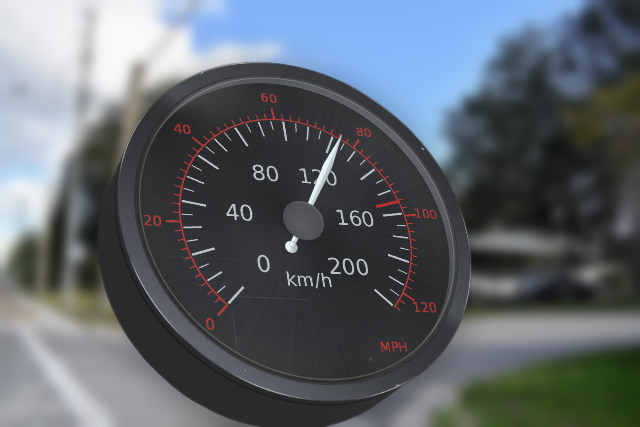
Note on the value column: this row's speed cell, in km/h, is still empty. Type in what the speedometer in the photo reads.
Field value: 122.5 km/h
